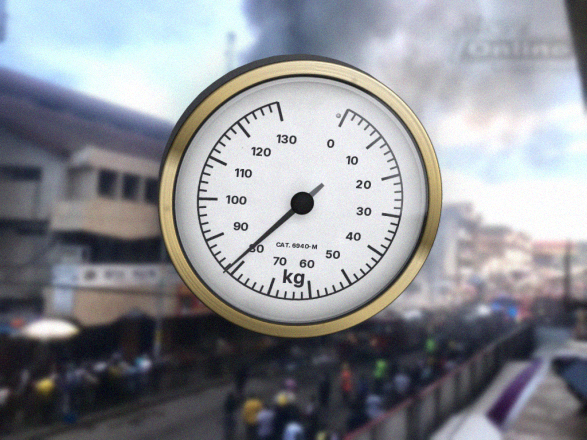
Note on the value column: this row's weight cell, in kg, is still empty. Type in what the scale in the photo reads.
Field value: 82 kg
